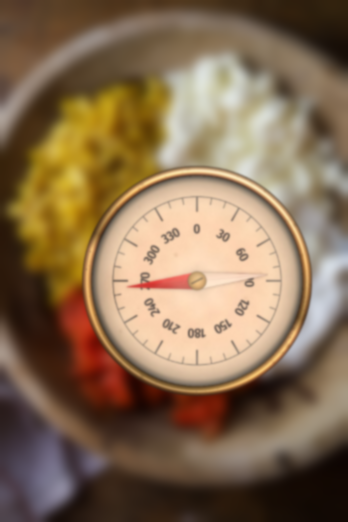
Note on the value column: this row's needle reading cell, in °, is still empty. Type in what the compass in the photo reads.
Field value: 265 °
